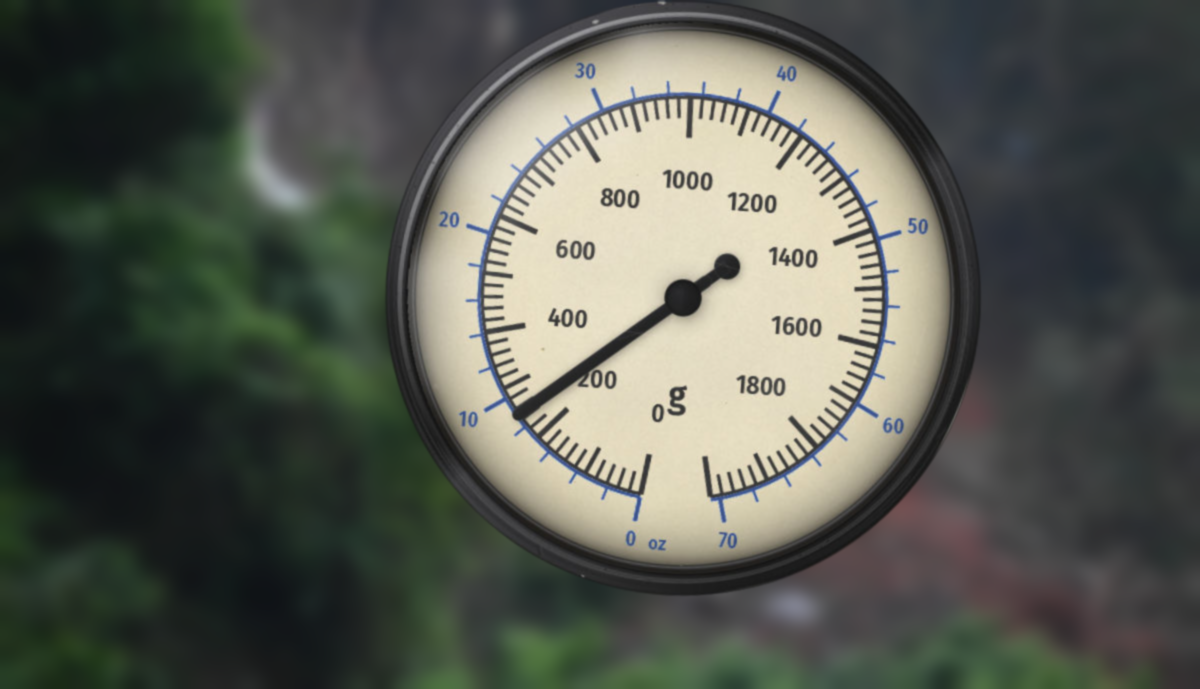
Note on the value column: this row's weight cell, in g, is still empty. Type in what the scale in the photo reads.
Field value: 250 g
